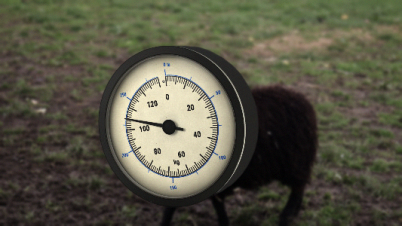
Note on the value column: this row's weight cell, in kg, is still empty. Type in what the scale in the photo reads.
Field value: 105 kg
